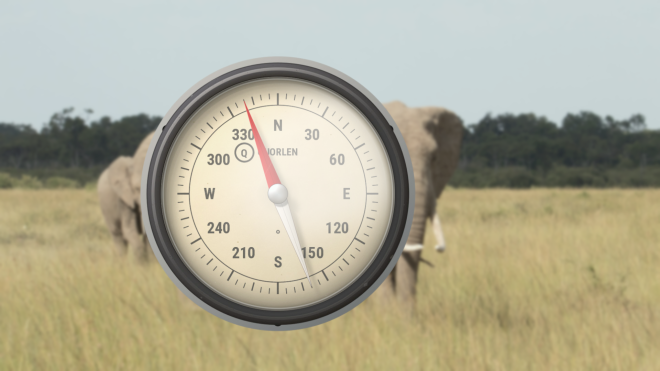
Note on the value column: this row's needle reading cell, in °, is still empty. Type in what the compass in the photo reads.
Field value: 340 °
